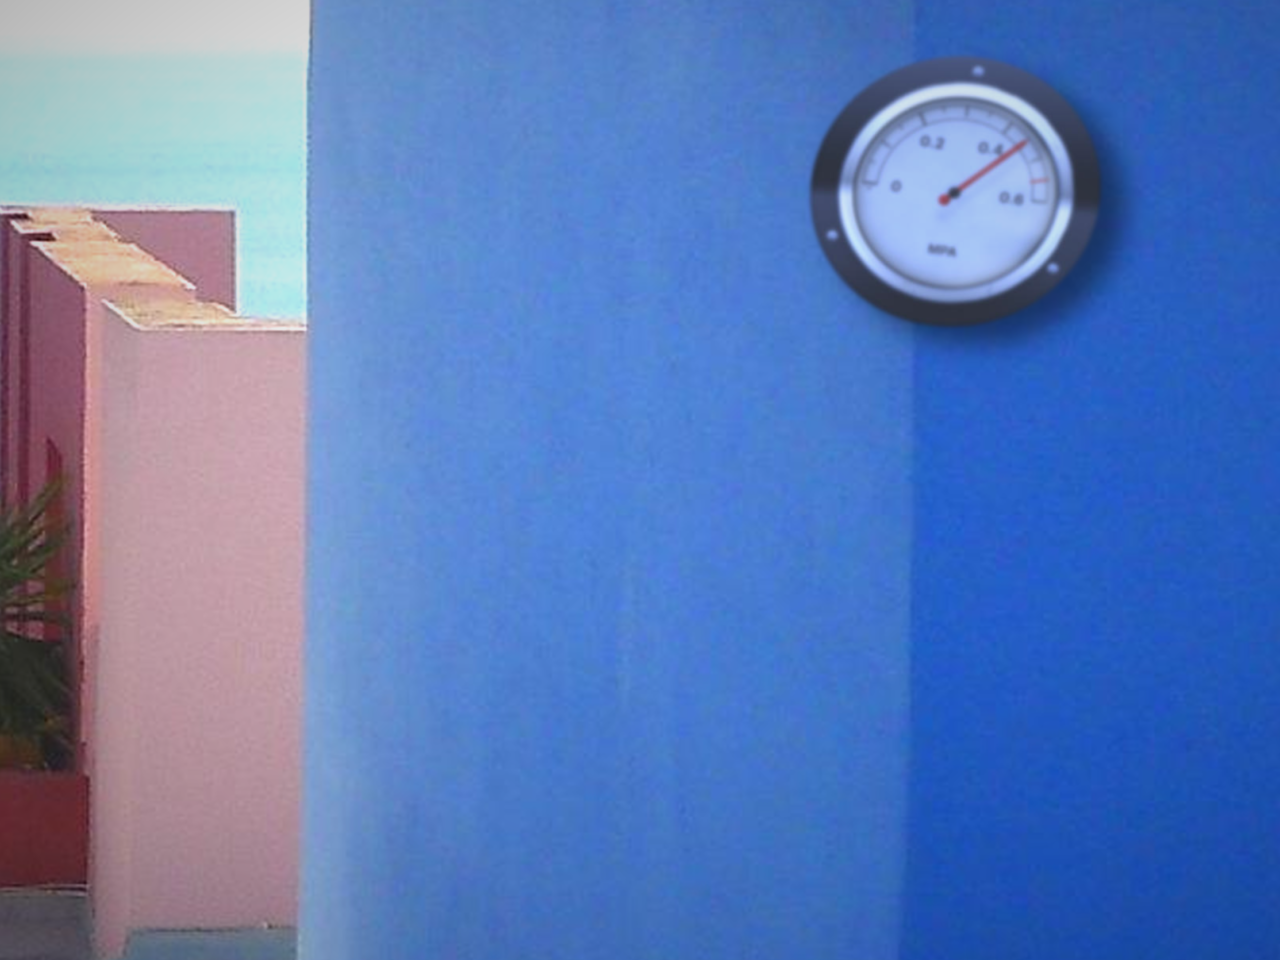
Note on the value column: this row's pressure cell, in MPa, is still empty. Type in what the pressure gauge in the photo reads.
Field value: 0.45 MPa
